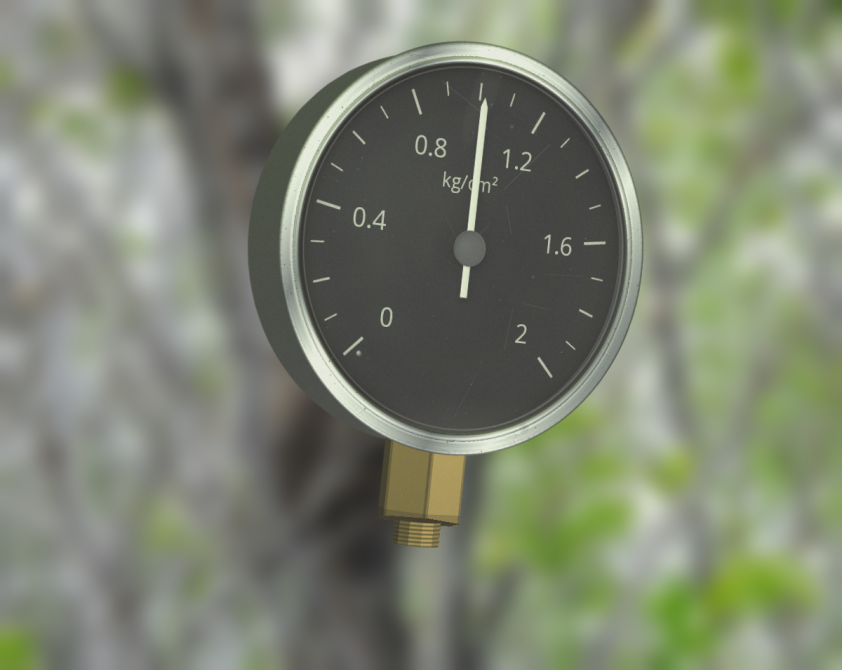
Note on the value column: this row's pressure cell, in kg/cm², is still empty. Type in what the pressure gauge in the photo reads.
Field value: 1 kg/cm²
